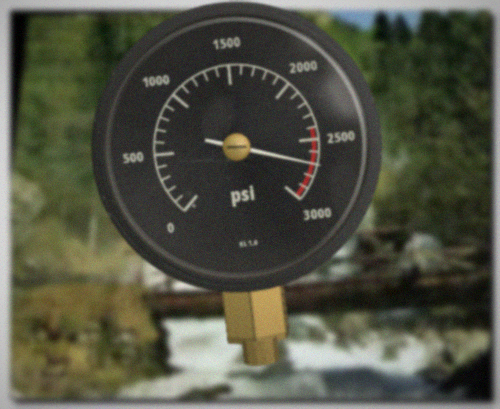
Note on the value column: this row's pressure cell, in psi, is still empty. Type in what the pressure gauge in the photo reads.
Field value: 2700 psi
